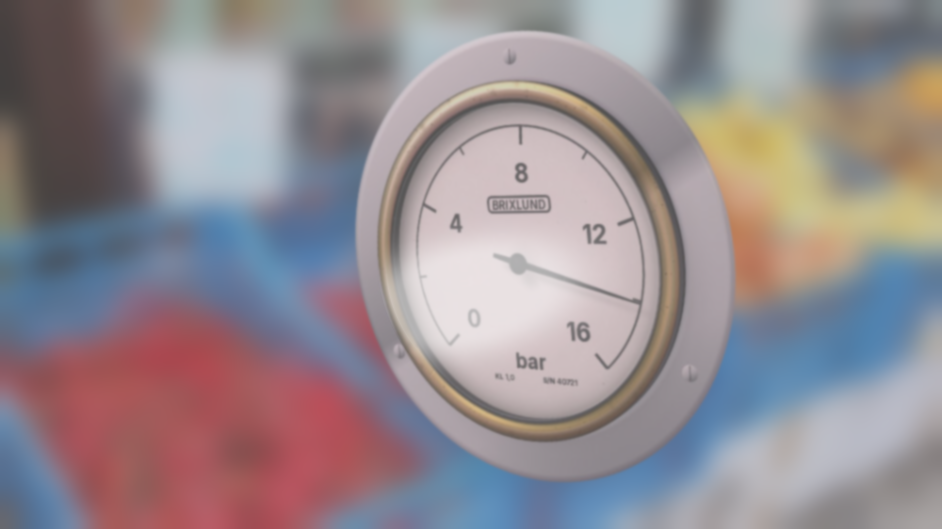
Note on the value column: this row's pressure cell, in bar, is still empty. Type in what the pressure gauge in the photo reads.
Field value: 14 bar
